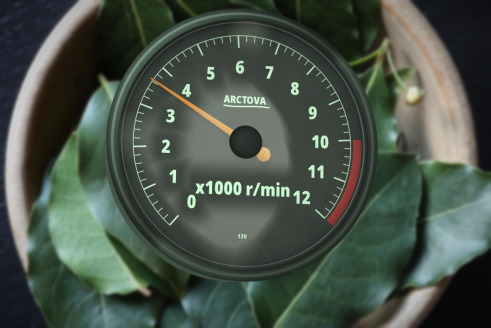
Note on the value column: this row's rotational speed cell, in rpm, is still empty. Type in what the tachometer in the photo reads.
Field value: 3600 rpm
